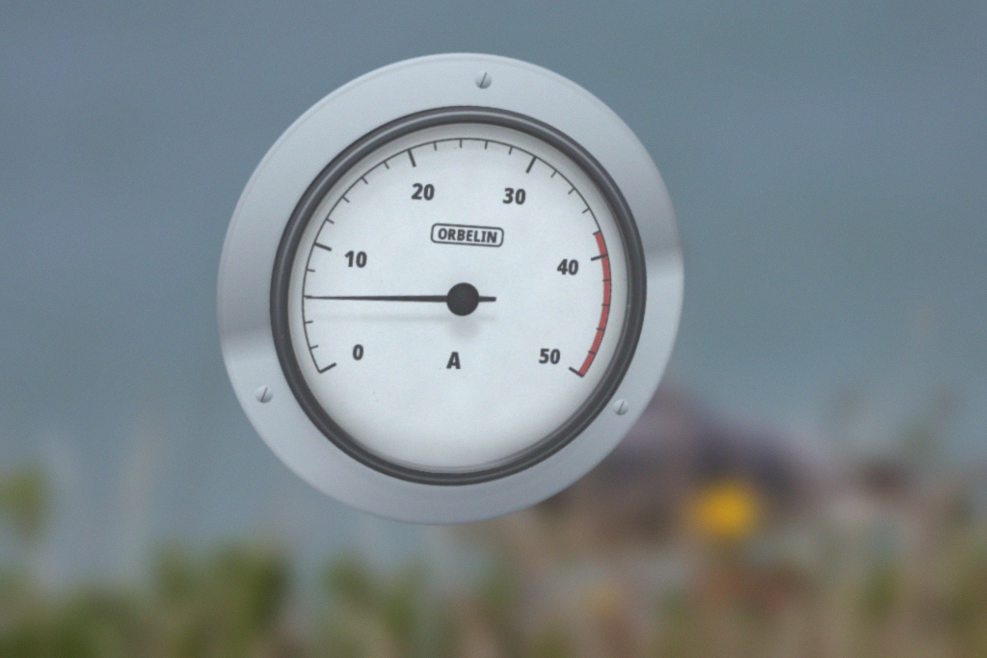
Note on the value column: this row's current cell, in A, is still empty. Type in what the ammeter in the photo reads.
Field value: 6 A
